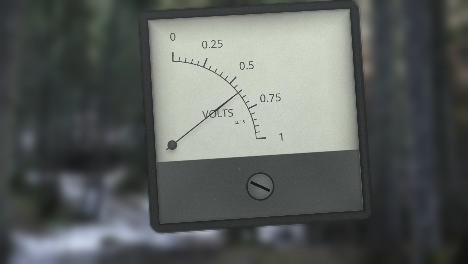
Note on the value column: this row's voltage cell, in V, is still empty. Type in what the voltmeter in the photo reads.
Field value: 0.6 V
